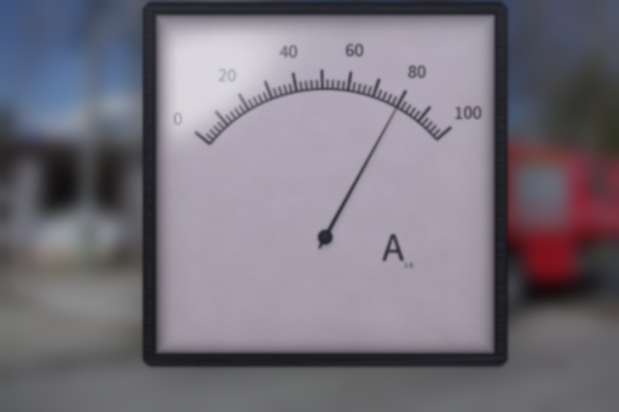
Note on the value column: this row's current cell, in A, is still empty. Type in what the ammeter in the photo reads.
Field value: 80 A
